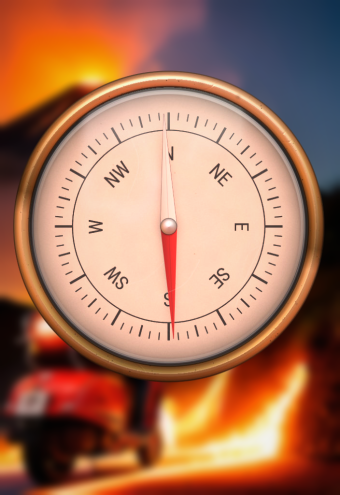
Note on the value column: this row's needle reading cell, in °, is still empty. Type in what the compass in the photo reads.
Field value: 177.5 °
